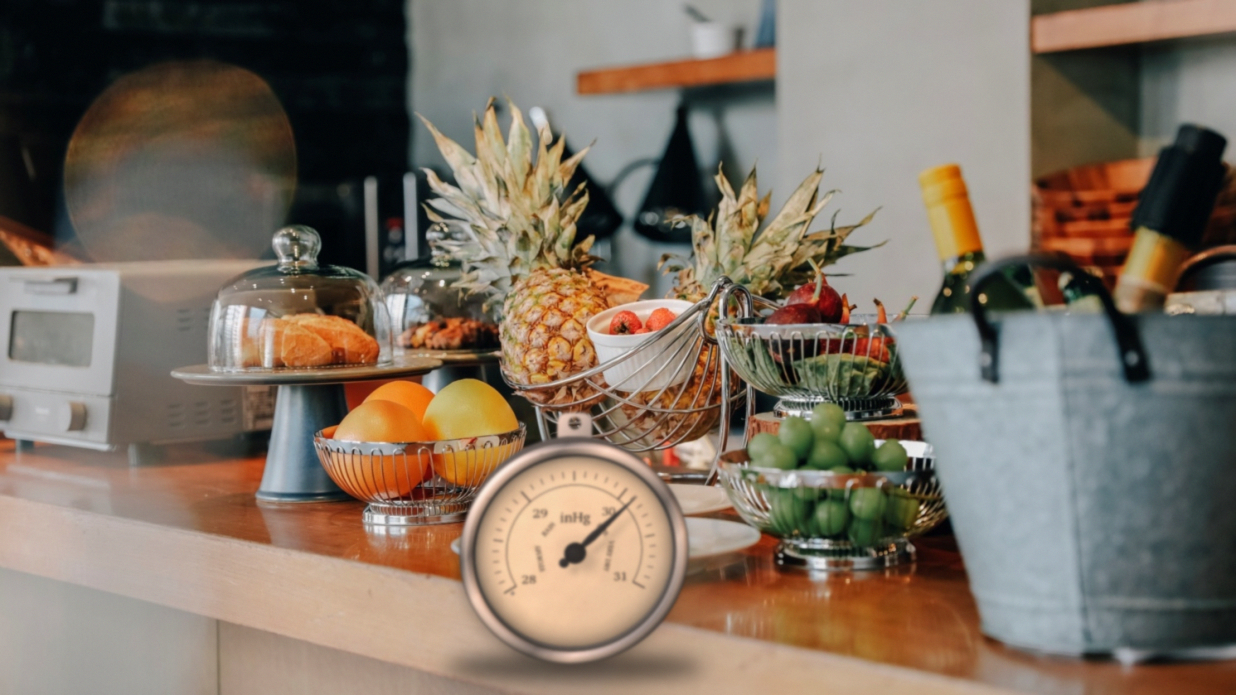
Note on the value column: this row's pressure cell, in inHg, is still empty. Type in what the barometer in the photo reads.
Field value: 30.1 inHg
